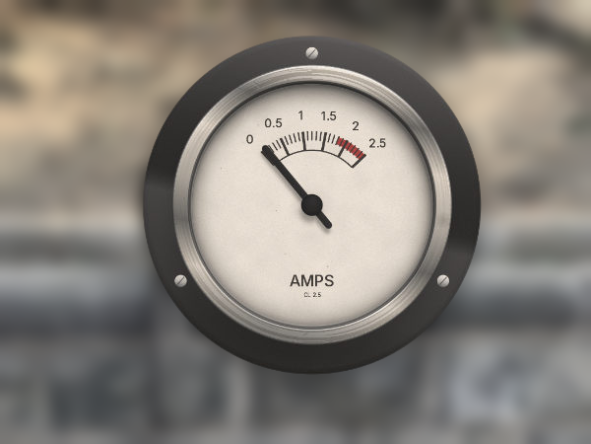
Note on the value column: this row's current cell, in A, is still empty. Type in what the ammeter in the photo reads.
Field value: 0.1 A
